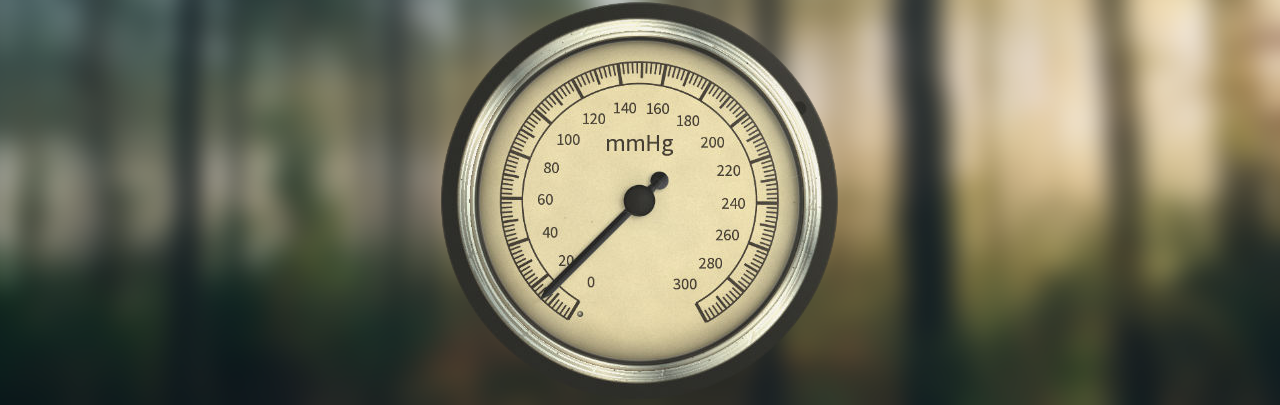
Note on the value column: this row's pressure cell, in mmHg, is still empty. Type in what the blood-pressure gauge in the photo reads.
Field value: 14 mmHg
